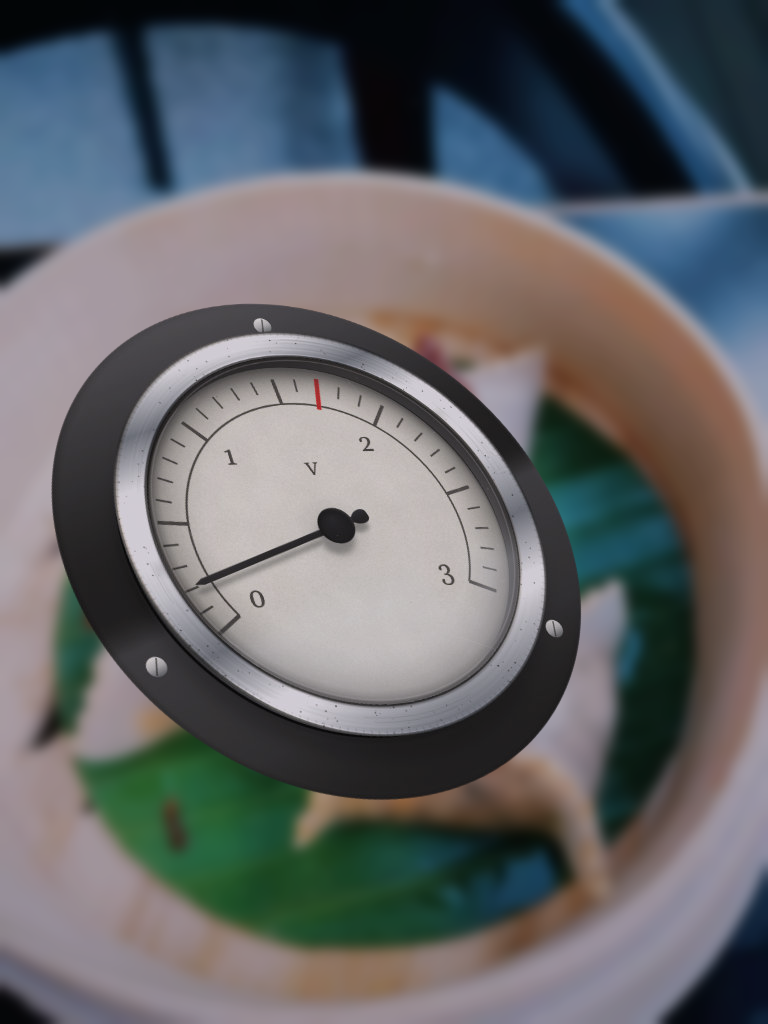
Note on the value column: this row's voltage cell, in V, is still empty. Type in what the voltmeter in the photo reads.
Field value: 0.2 V
